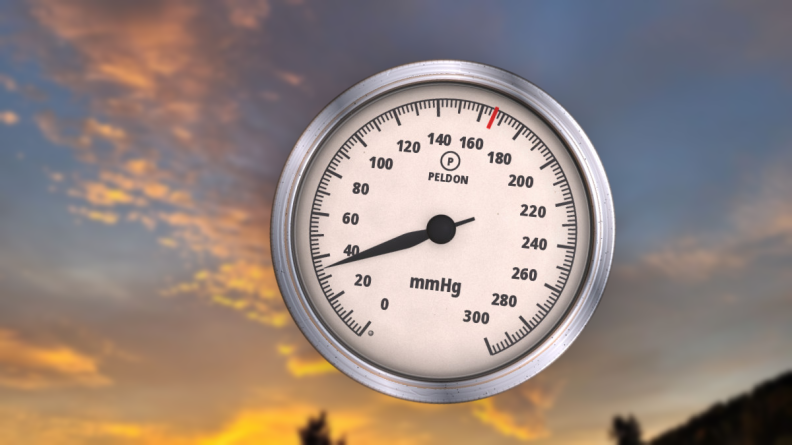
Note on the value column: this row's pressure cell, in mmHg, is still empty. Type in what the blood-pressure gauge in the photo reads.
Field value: 34 mmHg
